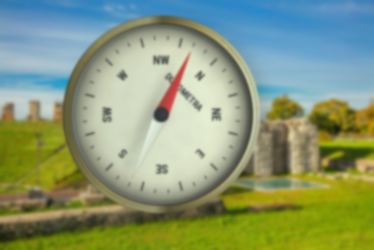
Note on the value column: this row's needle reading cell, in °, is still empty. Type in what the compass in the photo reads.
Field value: 340 °
